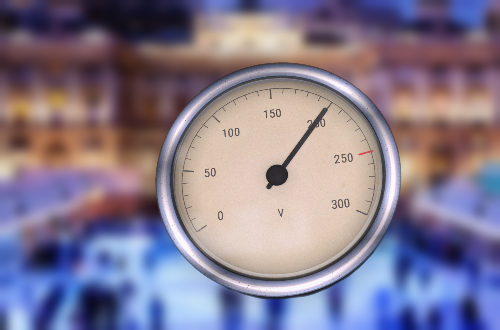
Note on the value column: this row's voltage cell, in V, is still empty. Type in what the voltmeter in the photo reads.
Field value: 200 V
